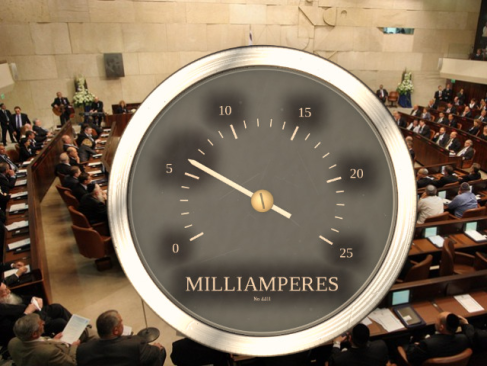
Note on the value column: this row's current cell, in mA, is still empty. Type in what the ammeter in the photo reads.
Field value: 6 mA
